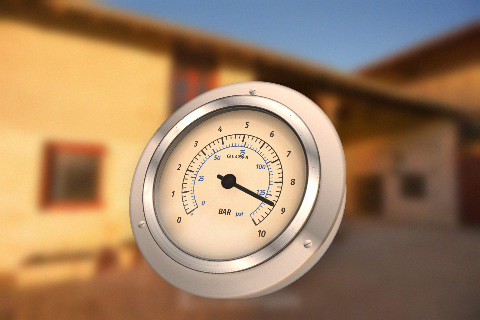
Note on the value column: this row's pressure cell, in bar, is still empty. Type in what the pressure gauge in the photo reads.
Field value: 9 bar
